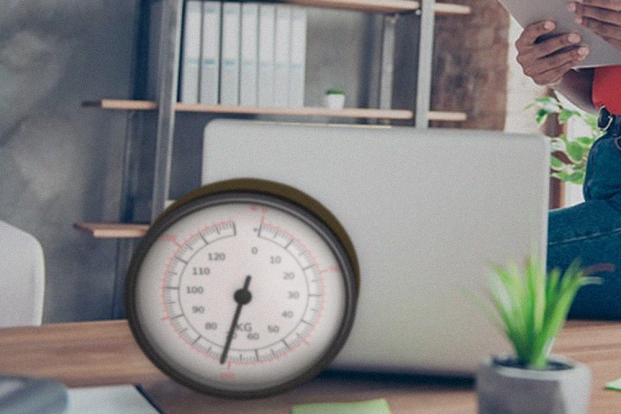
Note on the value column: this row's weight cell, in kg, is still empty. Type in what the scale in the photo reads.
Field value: 70 kg
